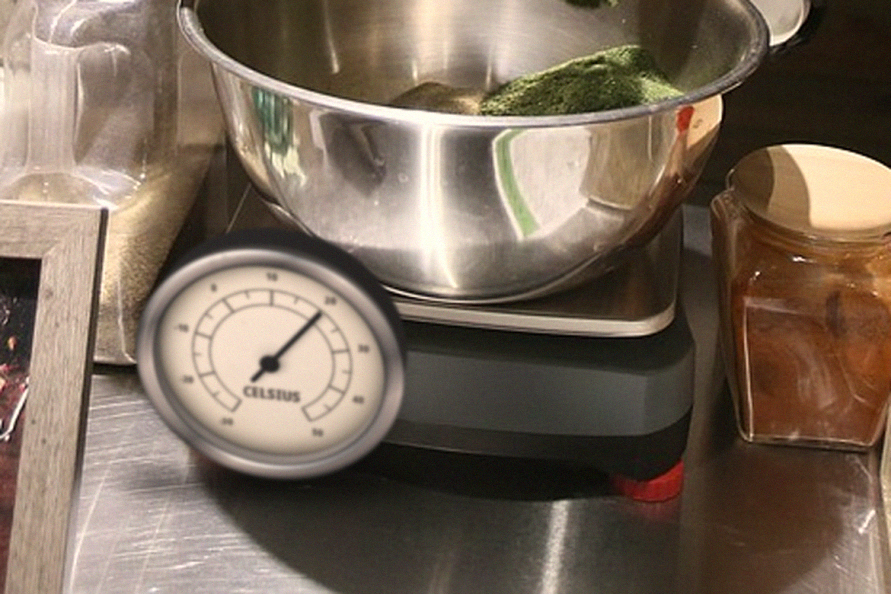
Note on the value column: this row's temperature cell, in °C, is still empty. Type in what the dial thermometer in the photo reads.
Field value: 20 °C
